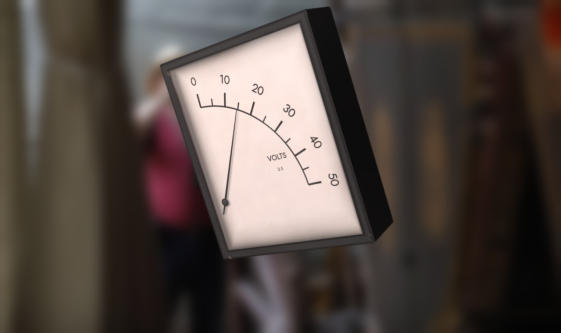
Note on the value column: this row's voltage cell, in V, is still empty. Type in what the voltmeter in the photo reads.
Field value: 15 V
